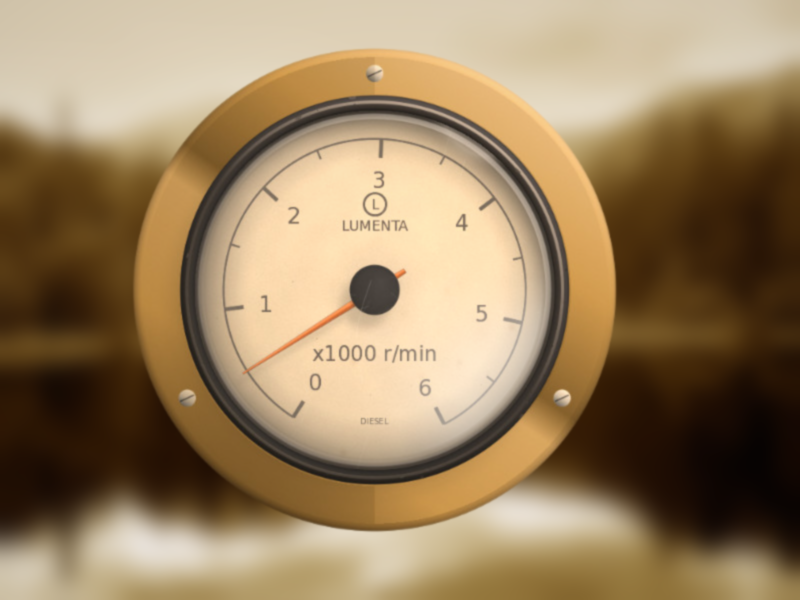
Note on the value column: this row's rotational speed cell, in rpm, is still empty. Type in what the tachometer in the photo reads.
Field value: 500 rpm
